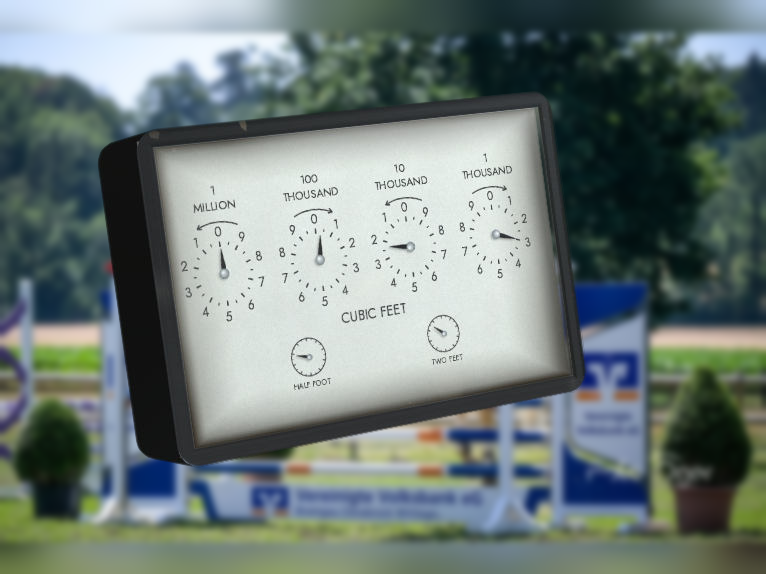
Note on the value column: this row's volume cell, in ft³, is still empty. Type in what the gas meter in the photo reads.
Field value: 2300 ft³
